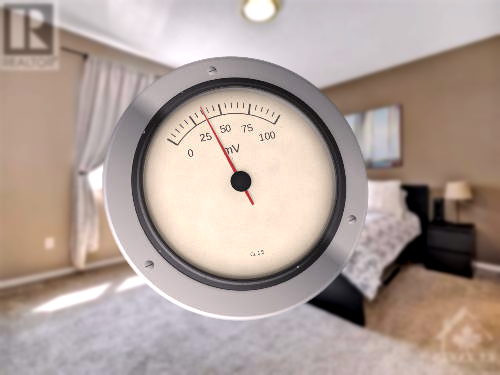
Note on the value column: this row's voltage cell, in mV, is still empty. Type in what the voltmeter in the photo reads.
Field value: 35 mV
